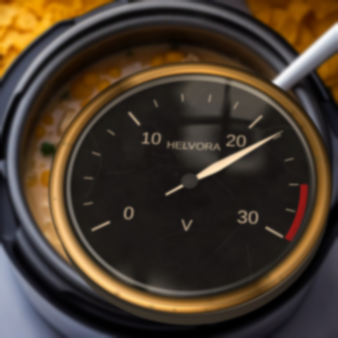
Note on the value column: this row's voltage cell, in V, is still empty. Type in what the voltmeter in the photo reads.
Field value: 22 V
